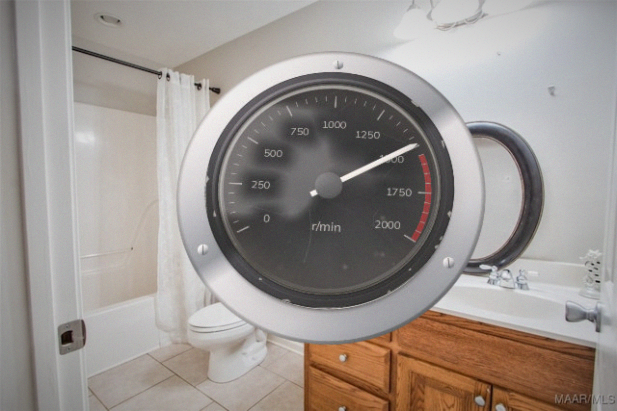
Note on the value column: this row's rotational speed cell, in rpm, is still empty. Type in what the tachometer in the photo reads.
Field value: 1500 rpm
